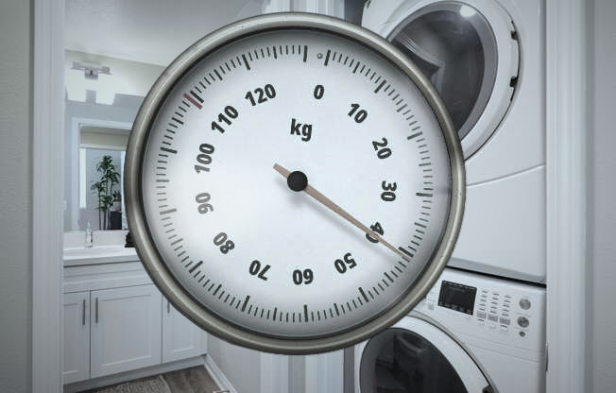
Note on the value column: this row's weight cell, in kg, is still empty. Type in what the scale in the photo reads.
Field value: 41 kg
